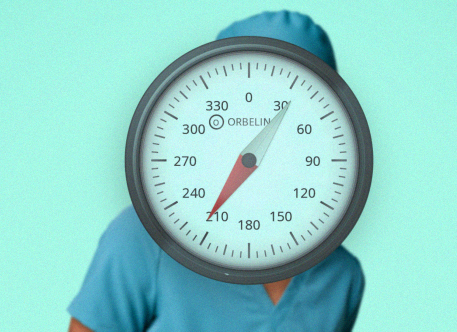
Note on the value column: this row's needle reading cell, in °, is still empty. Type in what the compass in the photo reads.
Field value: 215 °
